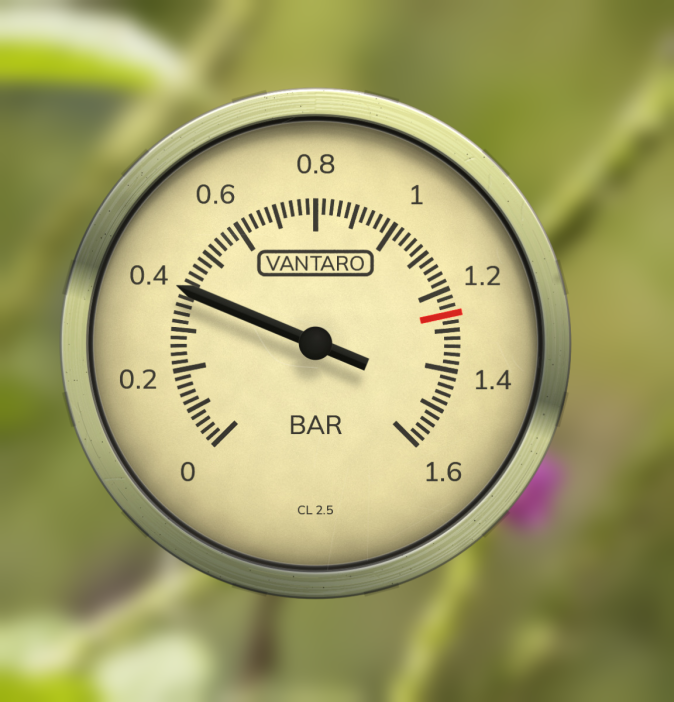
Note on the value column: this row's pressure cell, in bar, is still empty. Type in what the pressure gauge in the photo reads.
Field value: 0.4 bar
